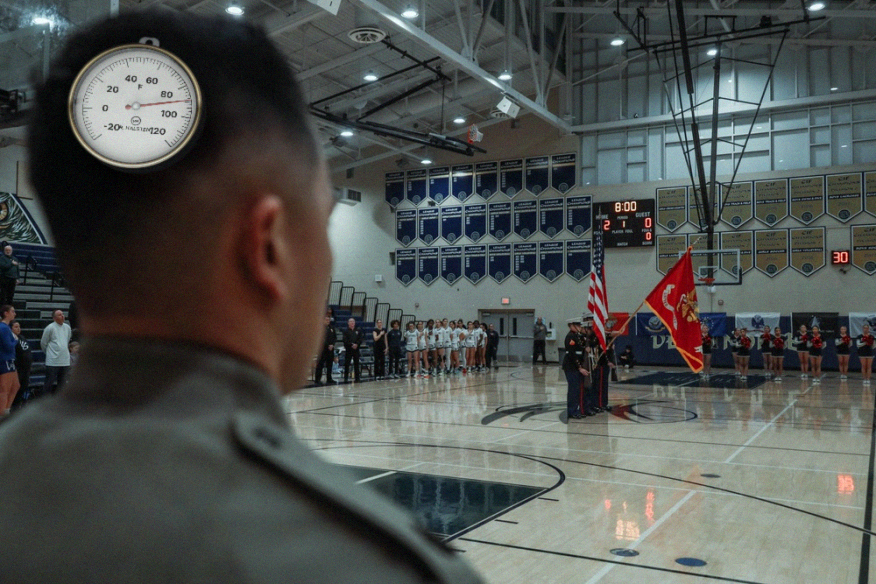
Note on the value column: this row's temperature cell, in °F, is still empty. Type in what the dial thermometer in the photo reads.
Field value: 90 °F
